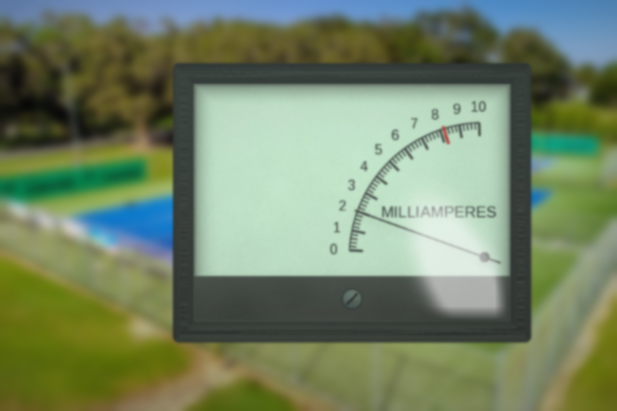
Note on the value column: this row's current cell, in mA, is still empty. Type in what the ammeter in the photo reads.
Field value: 2 mA
